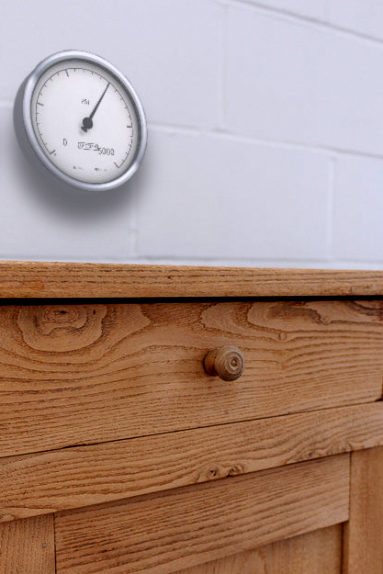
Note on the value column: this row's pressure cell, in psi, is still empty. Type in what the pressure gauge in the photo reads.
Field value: 3000 psi
